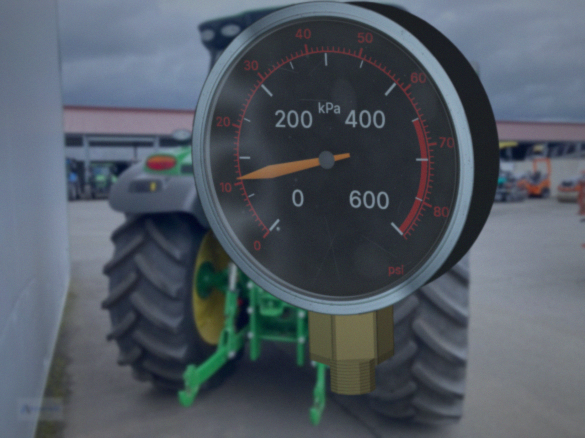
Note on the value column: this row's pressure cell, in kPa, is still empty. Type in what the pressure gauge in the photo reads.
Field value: 75 kPa
